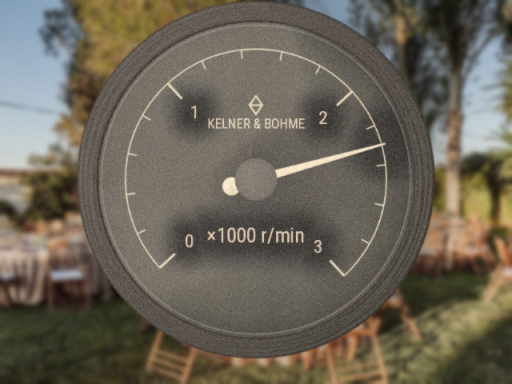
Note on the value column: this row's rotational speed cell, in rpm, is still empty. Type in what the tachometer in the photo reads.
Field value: 2300 rpm
